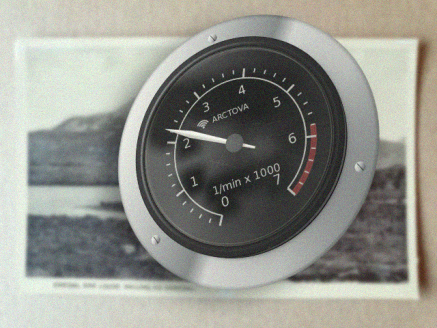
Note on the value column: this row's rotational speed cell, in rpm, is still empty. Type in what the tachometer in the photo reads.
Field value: 2200 rpm
